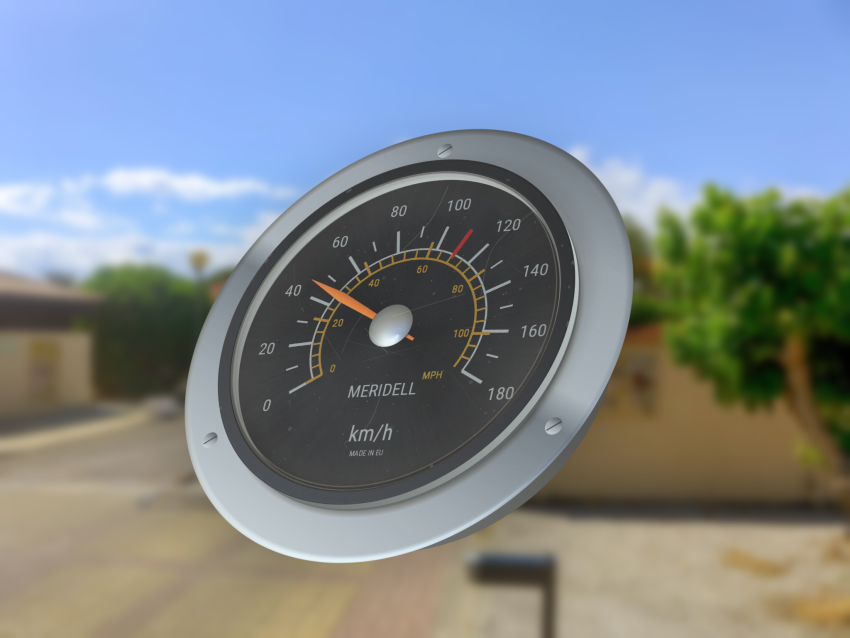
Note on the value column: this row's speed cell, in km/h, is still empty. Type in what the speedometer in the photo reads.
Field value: 45 km/h
